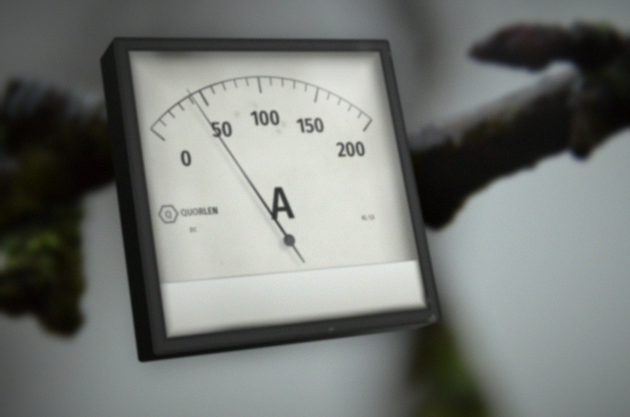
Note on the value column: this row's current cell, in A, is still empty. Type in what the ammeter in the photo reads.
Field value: 40 A
